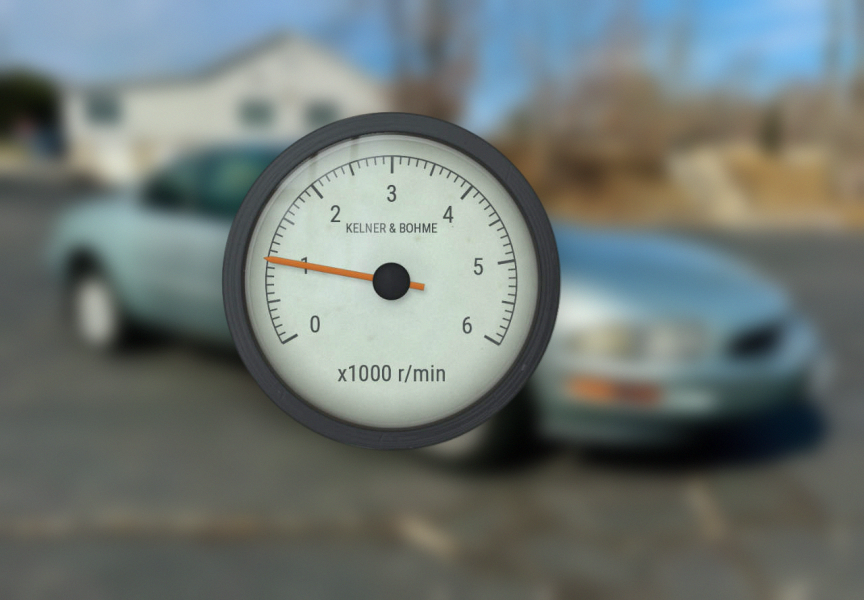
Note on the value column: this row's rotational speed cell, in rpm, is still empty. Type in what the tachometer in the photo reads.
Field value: 1000 rpm
